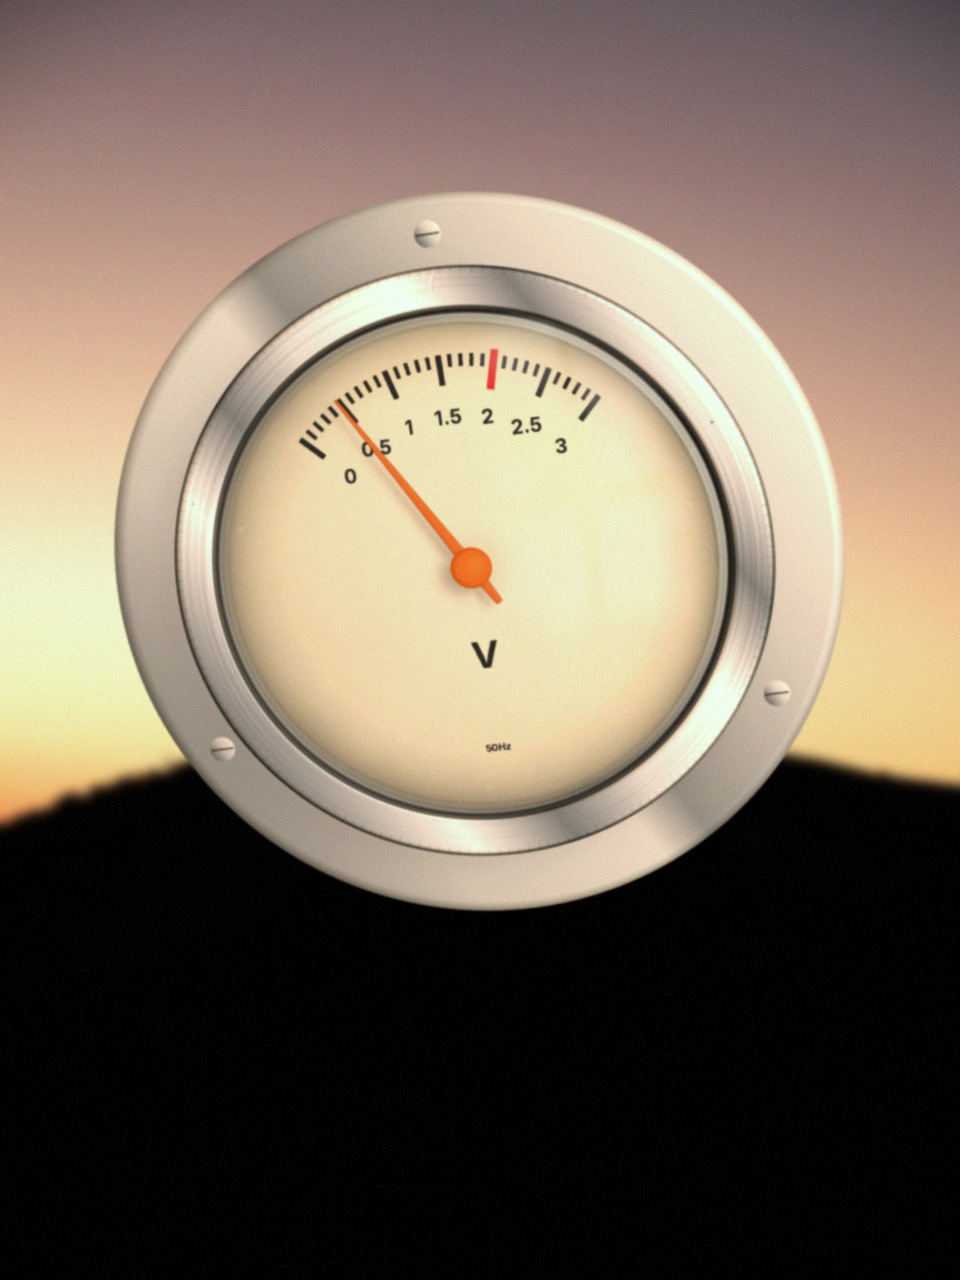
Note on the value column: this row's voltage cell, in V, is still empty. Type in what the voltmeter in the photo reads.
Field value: 0.5 V
